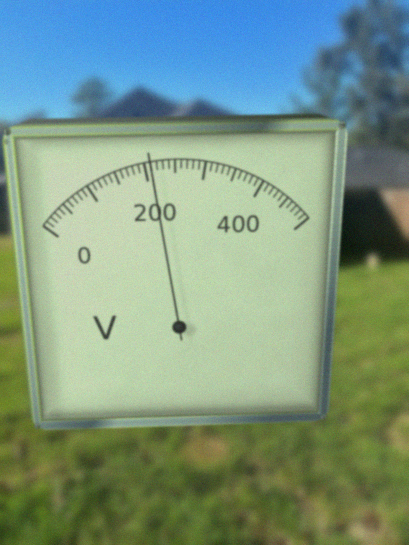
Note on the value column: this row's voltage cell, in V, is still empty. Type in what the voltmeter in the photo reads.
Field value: 210 V
